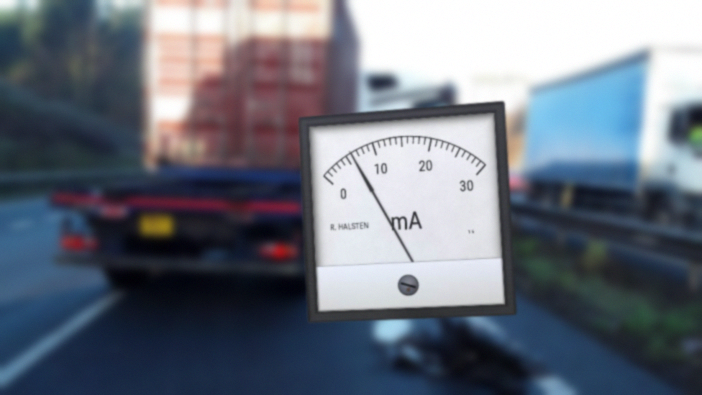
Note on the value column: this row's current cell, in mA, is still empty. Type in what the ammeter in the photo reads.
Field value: 6 mA
